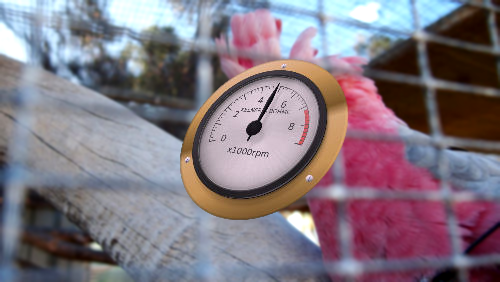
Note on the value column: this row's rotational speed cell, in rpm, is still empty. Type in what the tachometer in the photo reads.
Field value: 5000 rpm
